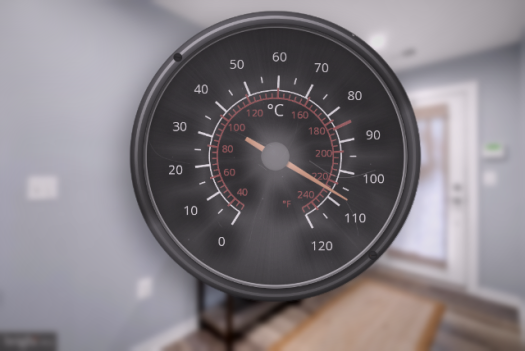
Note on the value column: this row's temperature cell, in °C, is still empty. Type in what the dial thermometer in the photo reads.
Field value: 107.5 °C
